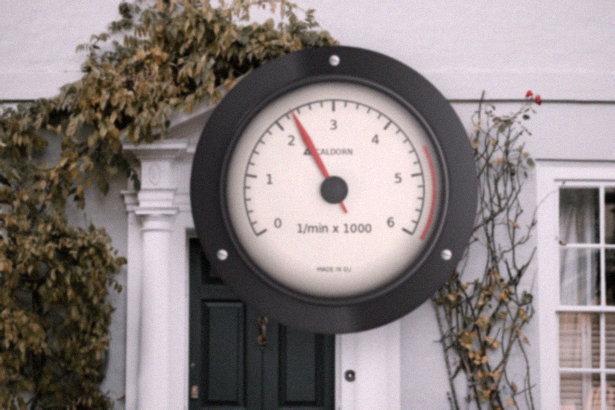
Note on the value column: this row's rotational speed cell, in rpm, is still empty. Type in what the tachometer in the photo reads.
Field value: 2300 rpm
